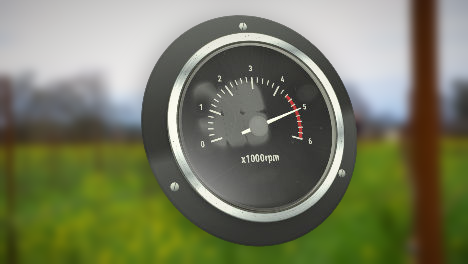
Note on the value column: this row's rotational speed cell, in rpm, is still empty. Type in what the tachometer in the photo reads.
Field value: 5000 rpm
